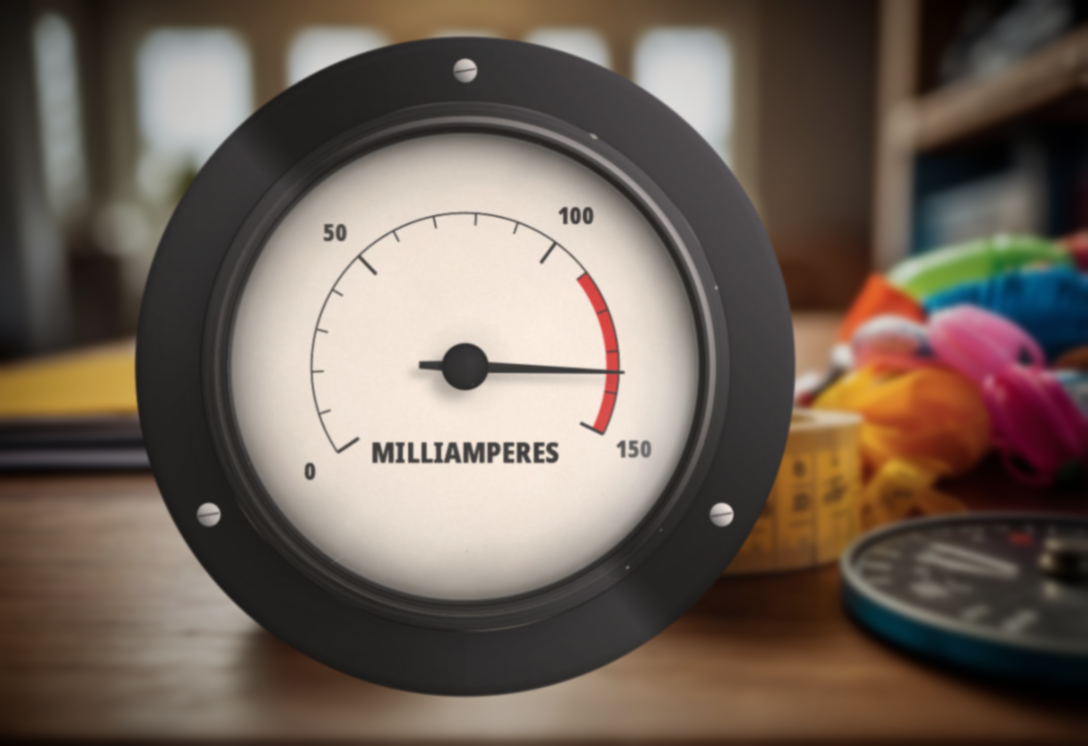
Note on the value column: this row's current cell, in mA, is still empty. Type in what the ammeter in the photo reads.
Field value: 135 mA
